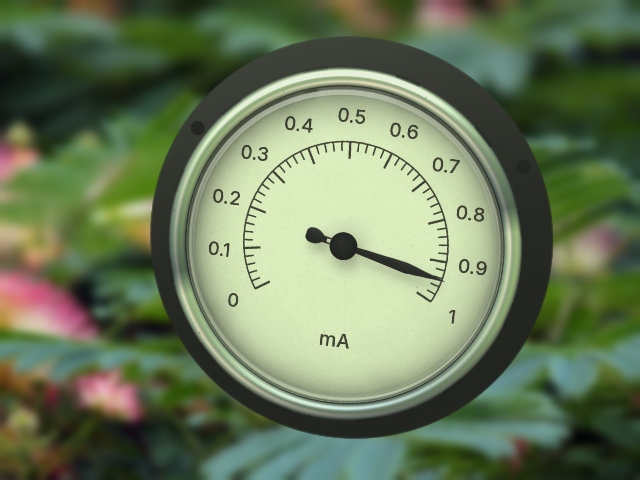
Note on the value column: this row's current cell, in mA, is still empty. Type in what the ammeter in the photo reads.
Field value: 0.94 mA
